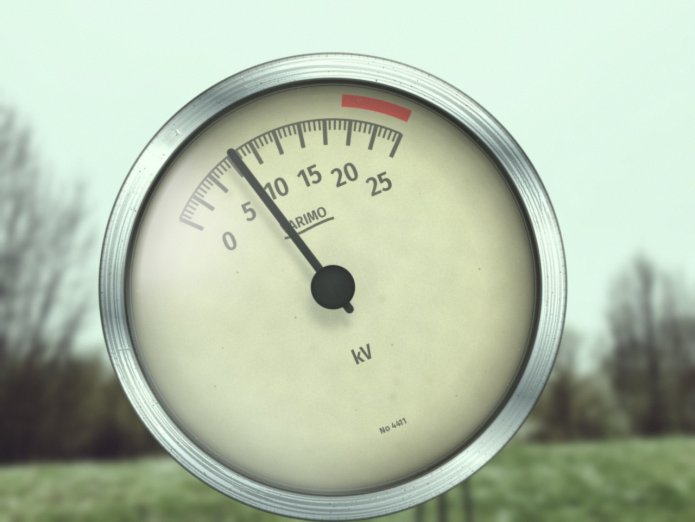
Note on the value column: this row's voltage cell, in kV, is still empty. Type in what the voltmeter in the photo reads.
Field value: 8 kV
